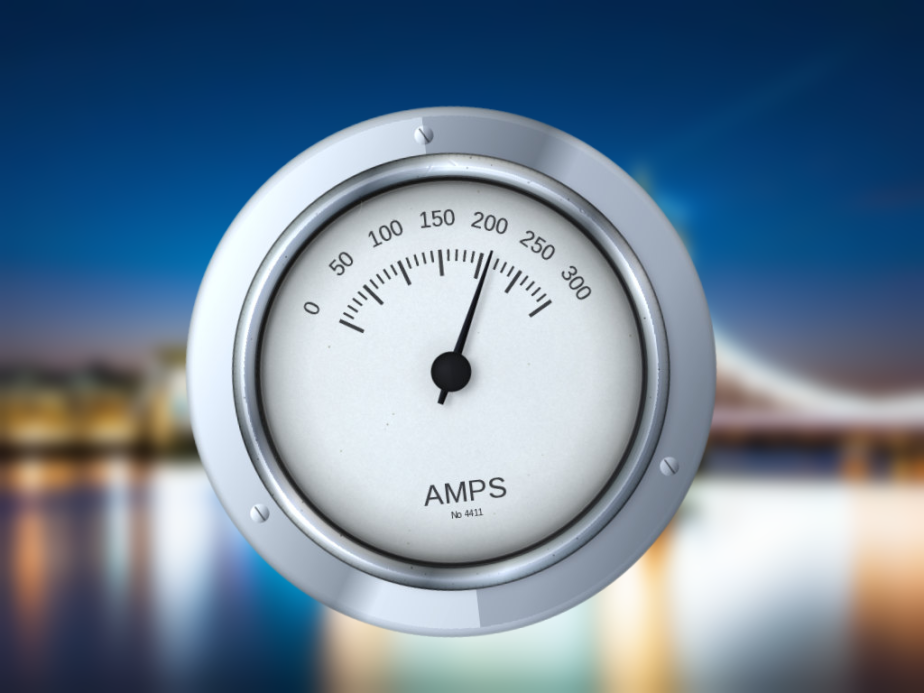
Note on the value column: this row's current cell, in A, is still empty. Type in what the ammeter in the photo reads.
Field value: 210 A
